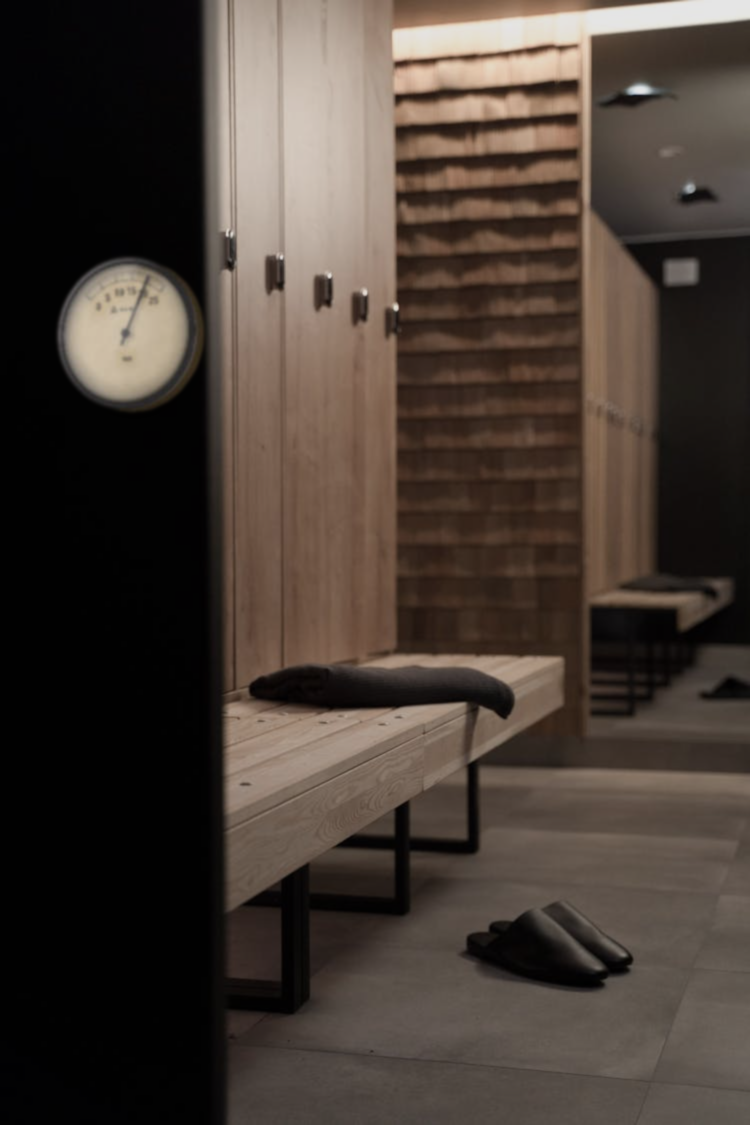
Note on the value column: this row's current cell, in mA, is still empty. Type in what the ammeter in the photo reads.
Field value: 20 mA
